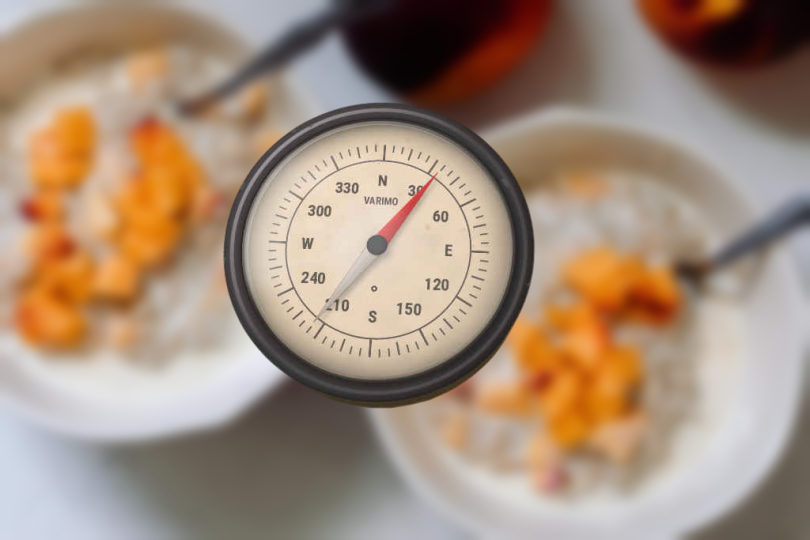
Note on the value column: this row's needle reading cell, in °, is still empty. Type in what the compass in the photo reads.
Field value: 35 °
